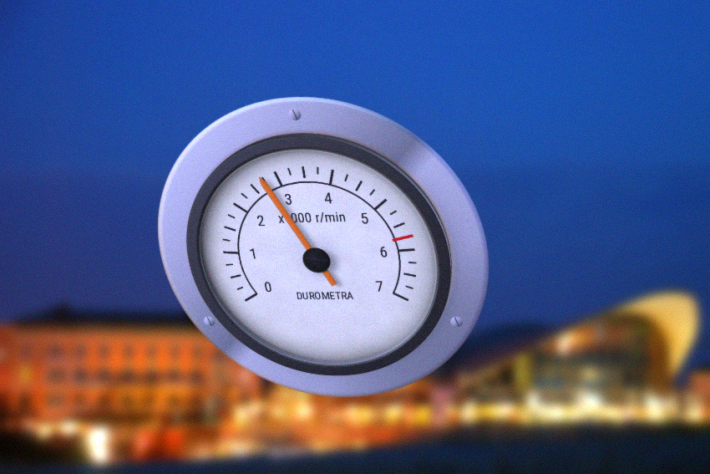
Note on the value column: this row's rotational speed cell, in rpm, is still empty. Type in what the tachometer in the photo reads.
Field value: 2750 rpm
